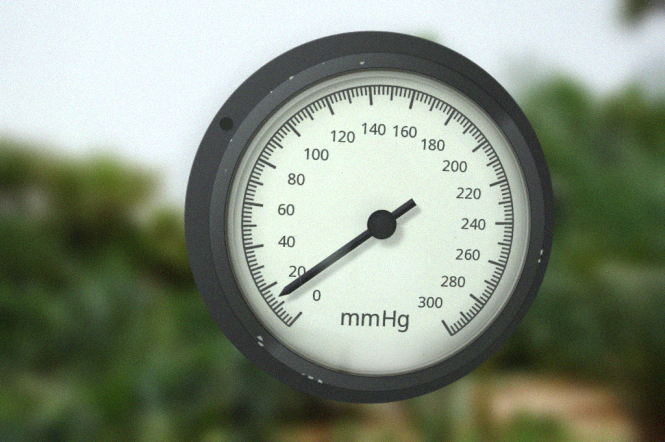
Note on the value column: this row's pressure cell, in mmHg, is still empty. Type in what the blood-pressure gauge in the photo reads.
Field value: 14 mmHg
